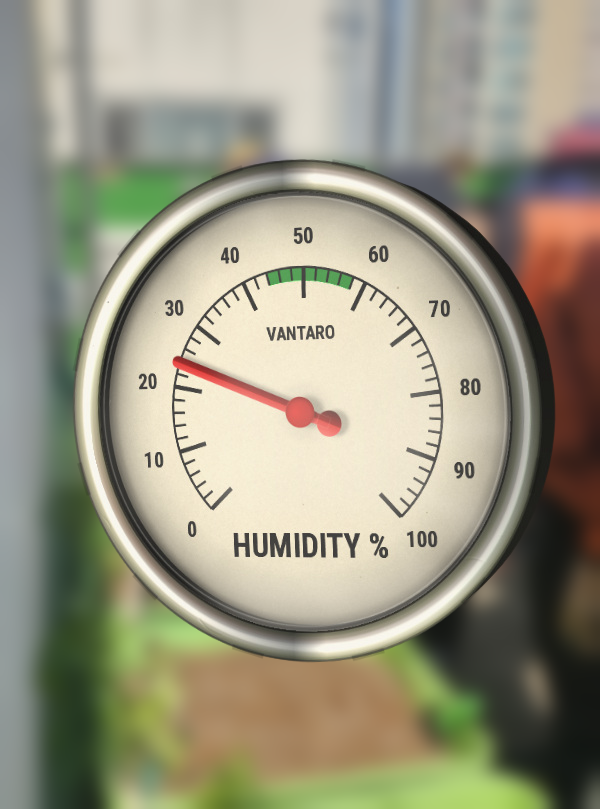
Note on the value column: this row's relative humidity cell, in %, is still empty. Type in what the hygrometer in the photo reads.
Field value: 24 %
